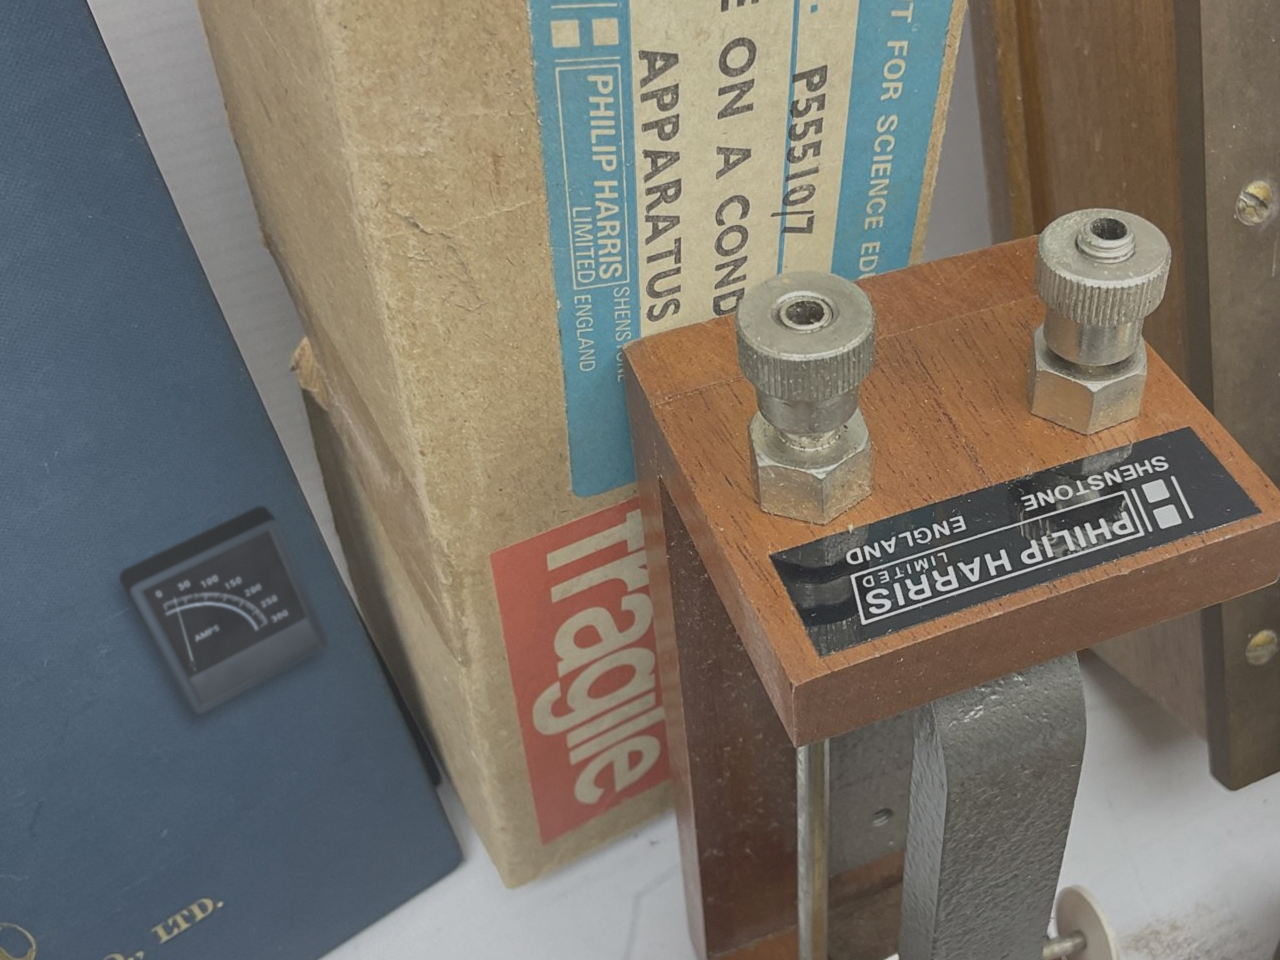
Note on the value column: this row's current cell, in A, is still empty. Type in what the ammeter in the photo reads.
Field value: 25 A
